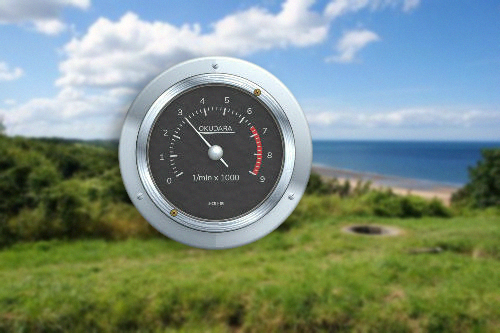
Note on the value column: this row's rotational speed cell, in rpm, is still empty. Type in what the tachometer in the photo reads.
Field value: 3000 rpm
